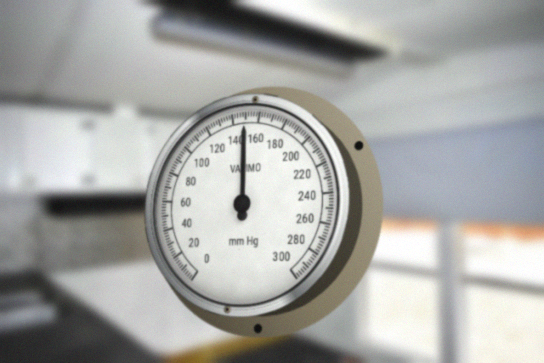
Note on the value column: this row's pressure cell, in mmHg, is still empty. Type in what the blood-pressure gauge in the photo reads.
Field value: 150 mmHg
